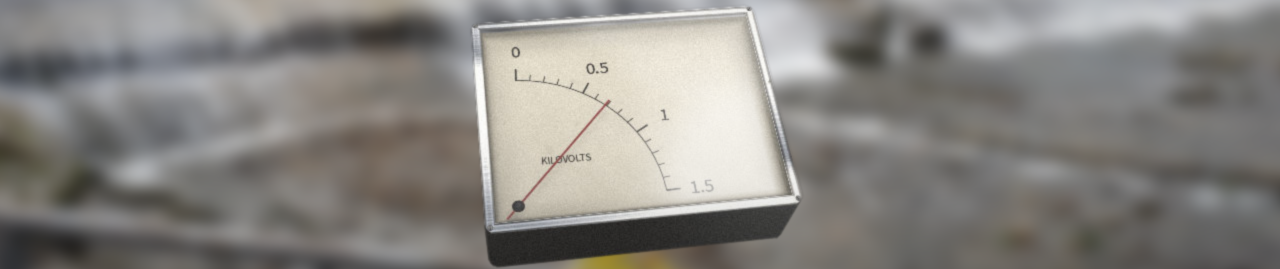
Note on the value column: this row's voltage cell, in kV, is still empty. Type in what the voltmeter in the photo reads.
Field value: 0.7 kV
